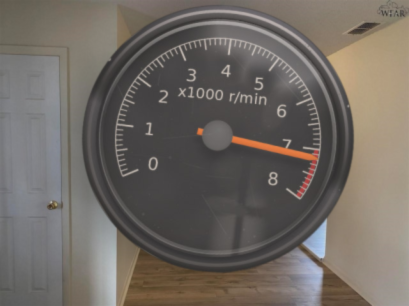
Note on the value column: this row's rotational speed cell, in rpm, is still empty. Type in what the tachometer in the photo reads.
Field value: 7200 rpm
